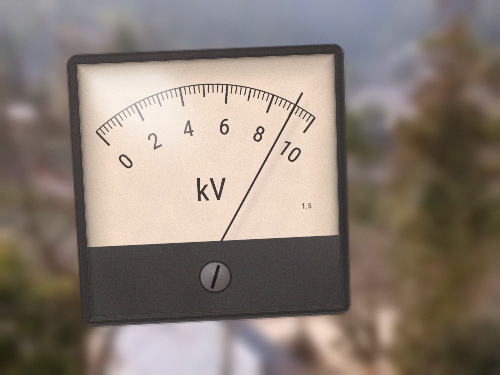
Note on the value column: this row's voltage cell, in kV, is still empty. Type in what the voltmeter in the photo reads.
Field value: 9 kV
